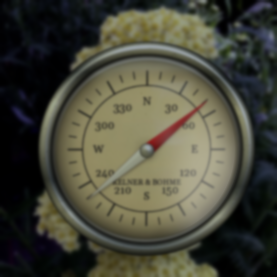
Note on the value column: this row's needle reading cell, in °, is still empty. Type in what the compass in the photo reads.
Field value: 50 °
